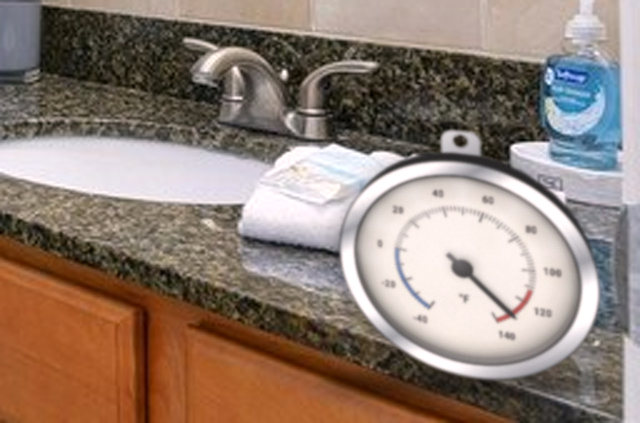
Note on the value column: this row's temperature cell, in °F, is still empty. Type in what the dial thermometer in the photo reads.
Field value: 130 °F
